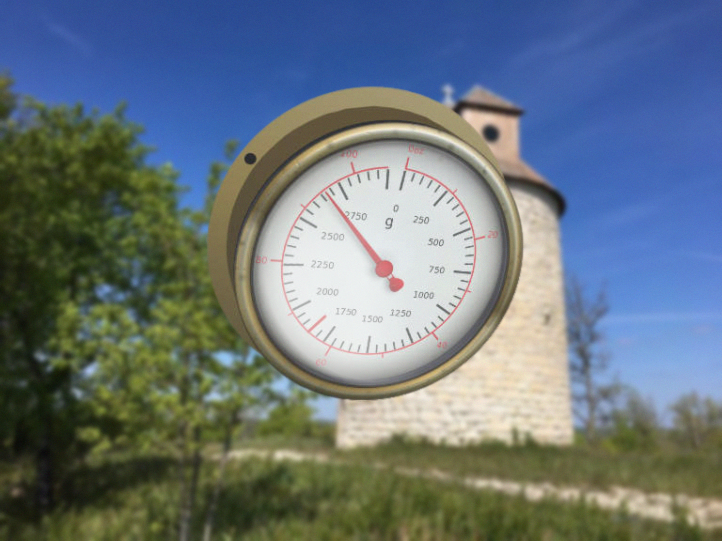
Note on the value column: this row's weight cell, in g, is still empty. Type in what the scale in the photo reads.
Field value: 2675 g
